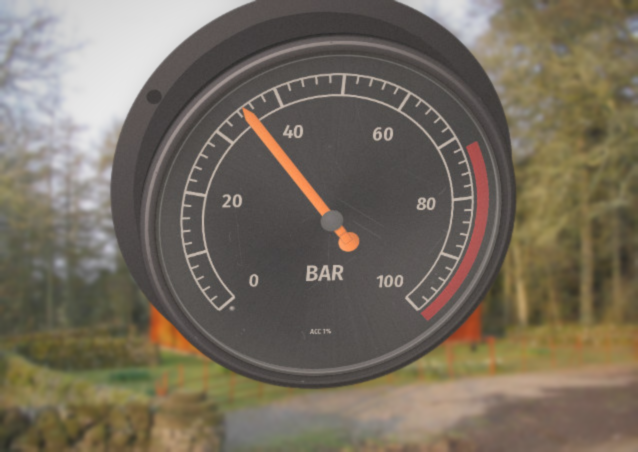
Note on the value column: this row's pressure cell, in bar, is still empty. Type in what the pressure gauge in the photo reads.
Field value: 35 bar
